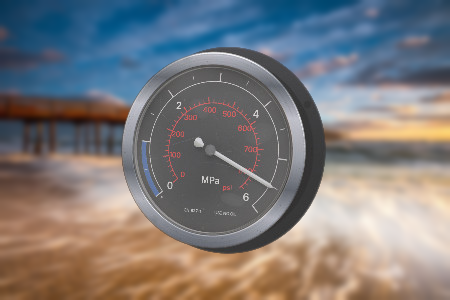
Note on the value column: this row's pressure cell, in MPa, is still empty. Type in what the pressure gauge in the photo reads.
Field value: 5.5 MPa
